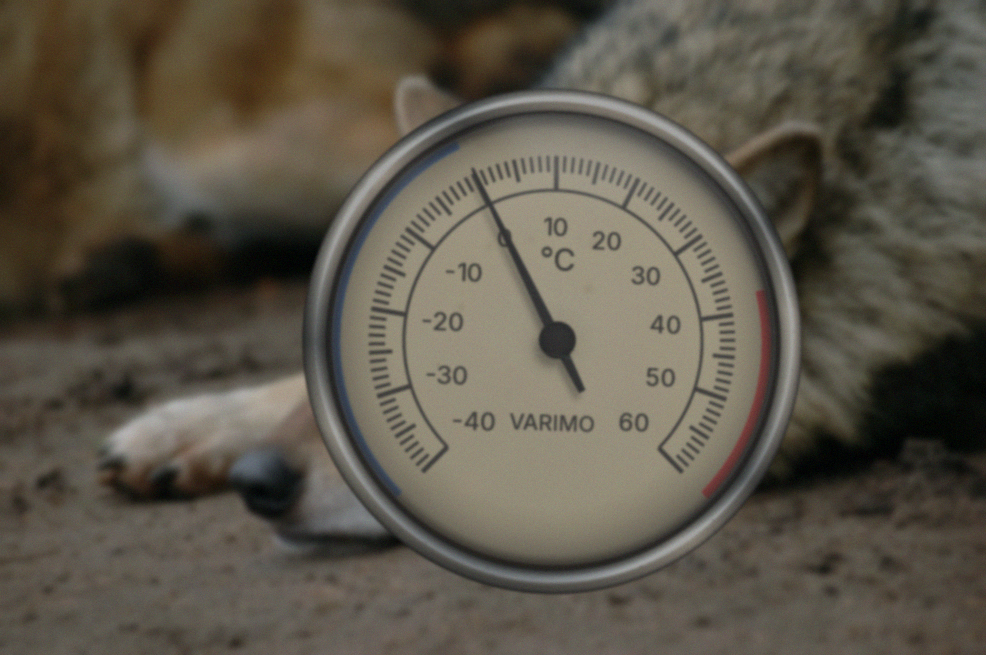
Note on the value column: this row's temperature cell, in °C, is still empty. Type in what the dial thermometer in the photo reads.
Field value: 0 °C
